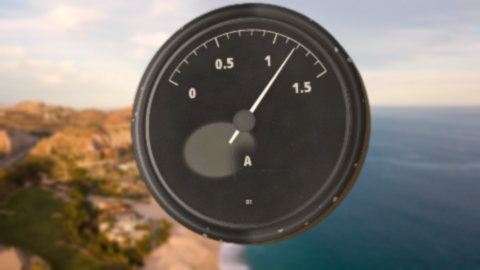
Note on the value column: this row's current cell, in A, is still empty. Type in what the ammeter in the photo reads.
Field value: 1.2 A
